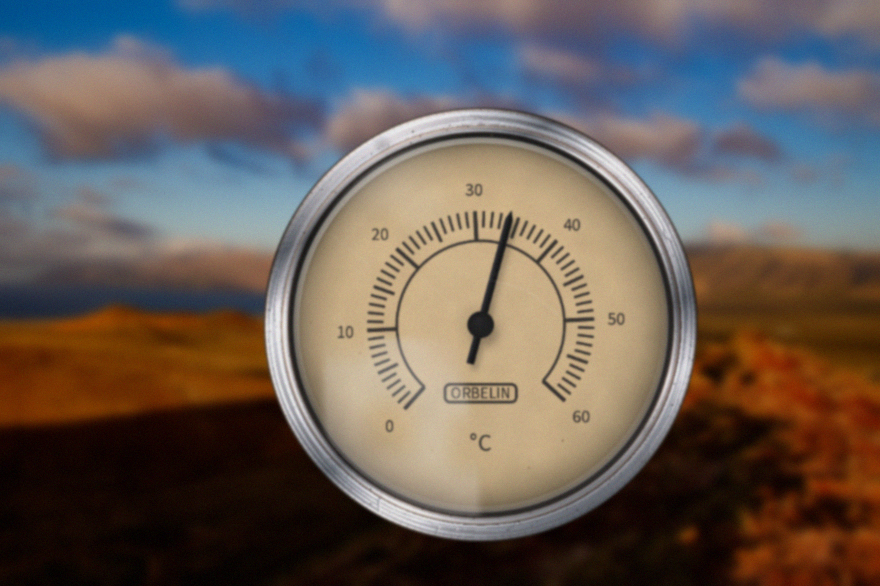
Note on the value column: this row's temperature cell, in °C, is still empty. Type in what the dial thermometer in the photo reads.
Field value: 34 °C
